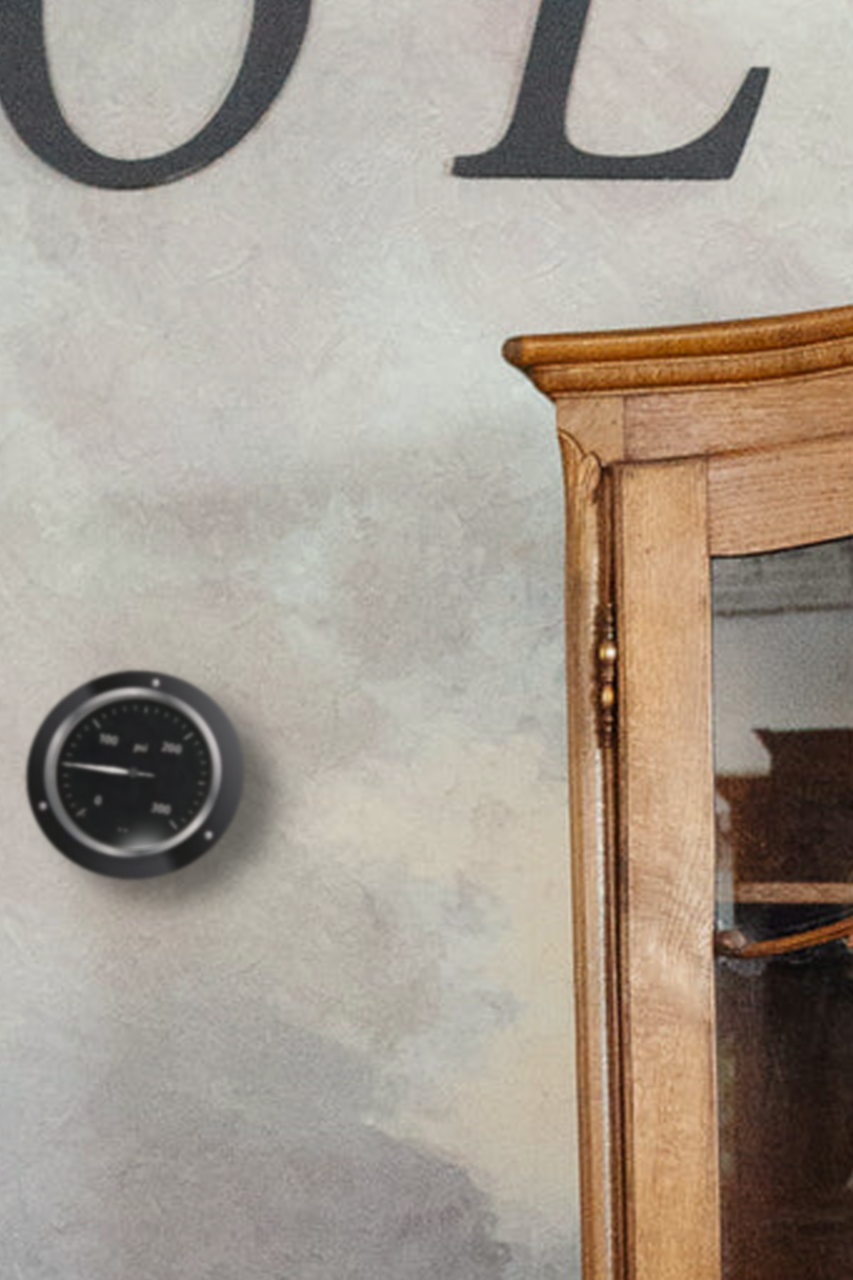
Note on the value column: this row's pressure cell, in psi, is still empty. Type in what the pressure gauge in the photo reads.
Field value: 50 psi
